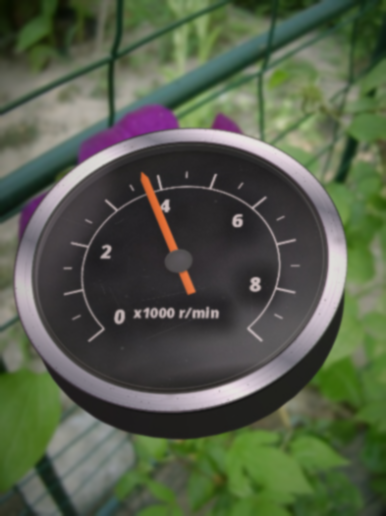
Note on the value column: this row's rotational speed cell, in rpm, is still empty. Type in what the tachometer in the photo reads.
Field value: 3750 rpm
